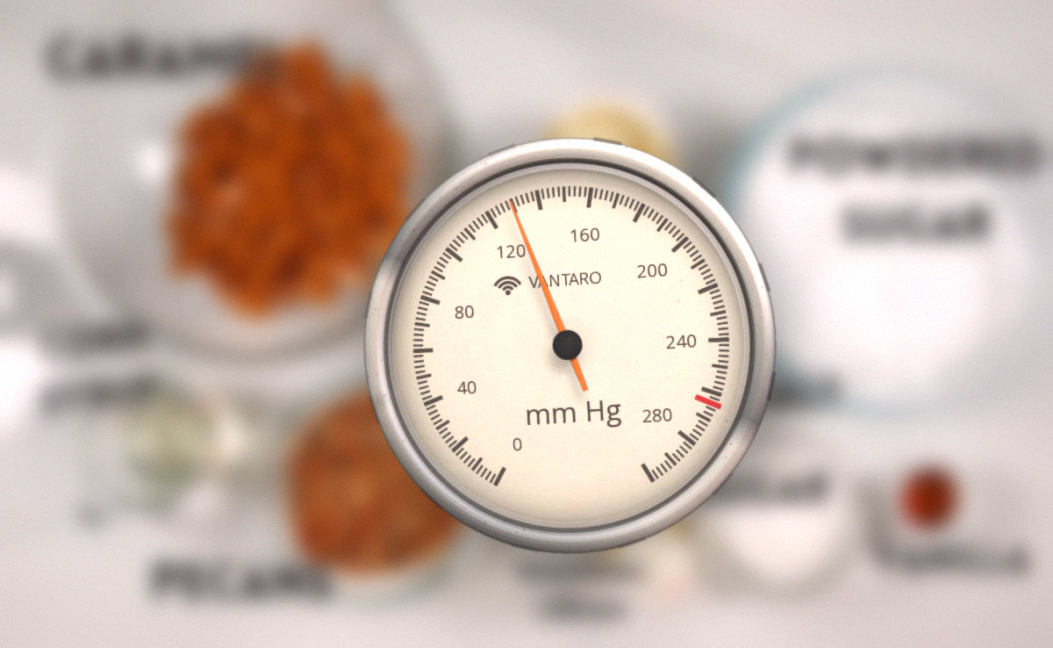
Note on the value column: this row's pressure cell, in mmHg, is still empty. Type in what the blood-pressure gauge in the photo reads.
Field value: 130 mmHg
